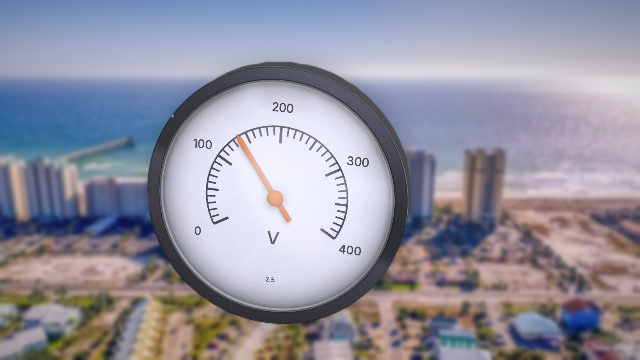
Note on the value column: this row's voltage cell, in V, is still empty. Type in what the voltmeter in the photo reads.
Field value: 140 V
